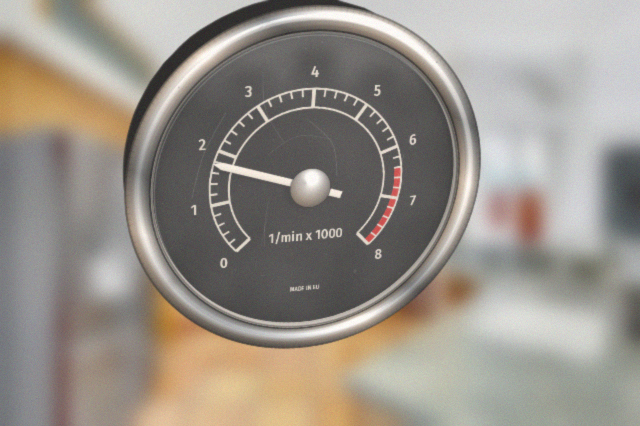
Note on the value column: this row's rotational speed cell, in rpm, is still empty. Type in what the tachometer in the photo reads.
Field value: 1800 rpm
